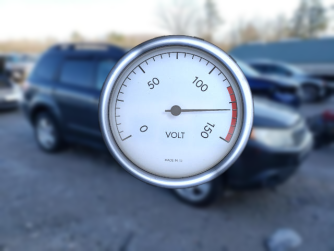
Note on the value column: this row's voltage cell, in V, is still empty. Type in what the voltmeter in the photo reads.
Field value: 130 V
